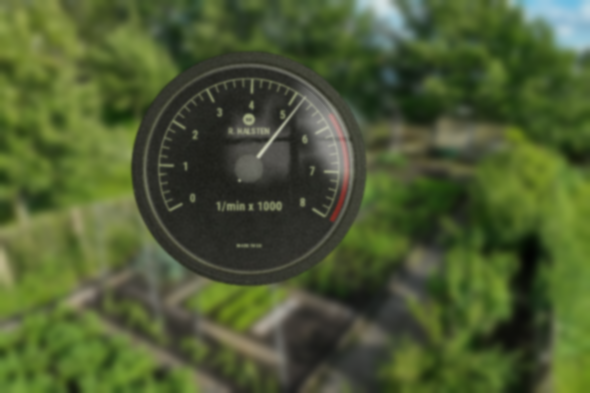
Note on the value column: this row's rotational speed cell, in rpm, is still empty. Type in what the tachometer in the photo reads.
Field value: 5200 rpm
